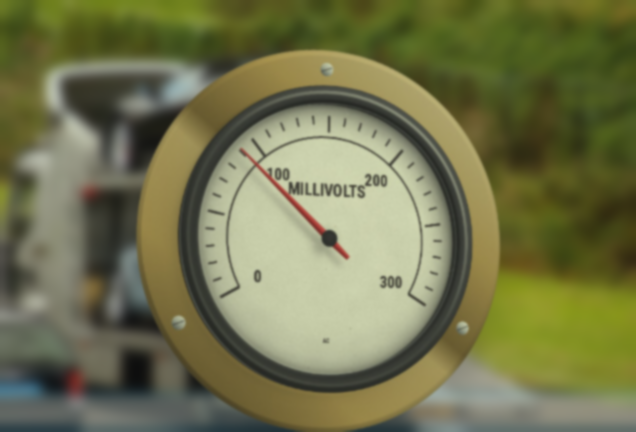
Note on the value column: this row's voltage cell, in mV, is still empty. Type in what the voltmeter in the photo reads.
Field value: 90 mV
